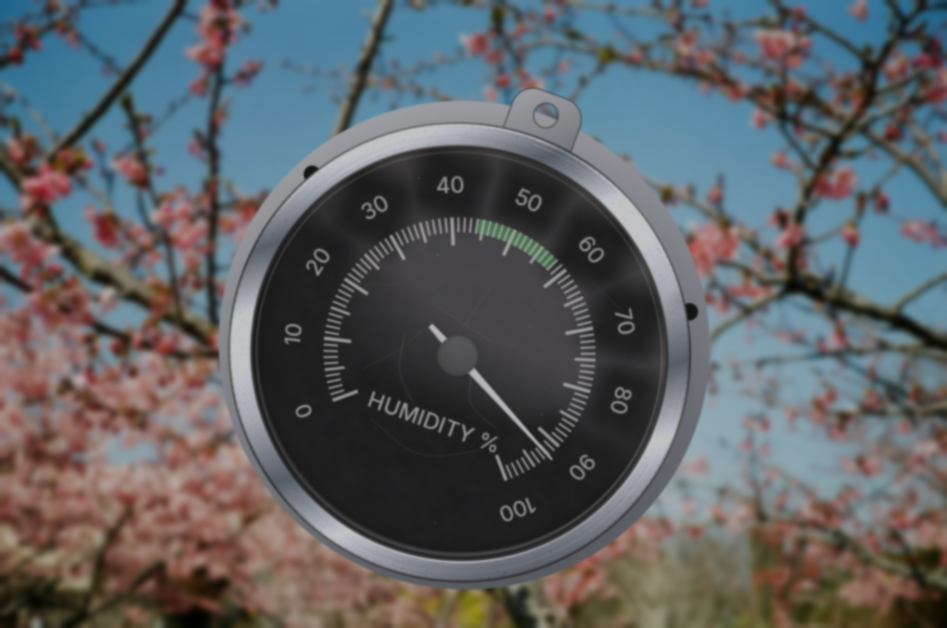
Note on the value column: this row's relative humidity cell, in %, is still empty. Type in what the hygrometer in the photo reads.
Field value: 92 %
